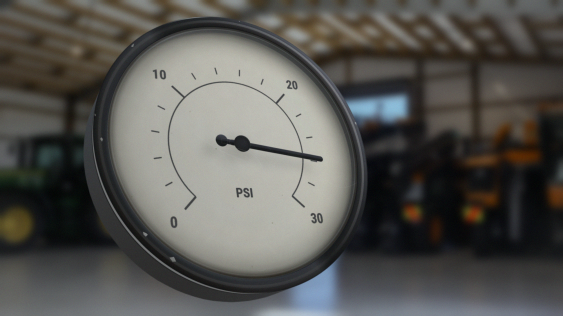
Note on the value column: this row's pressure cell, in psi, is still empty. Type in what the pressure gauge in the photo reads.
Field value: 26 psi
